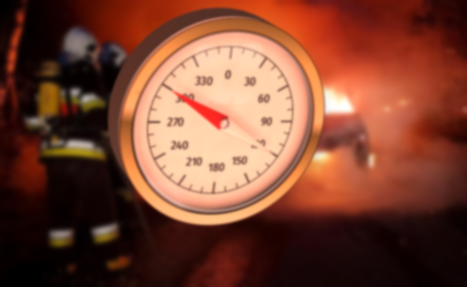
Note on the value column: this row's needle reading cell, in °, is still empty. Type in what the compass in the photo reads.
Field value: 300 °
